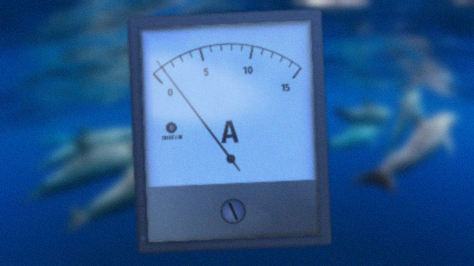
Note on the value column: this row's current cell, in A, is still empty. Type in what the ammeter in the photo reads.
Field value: 1 A
